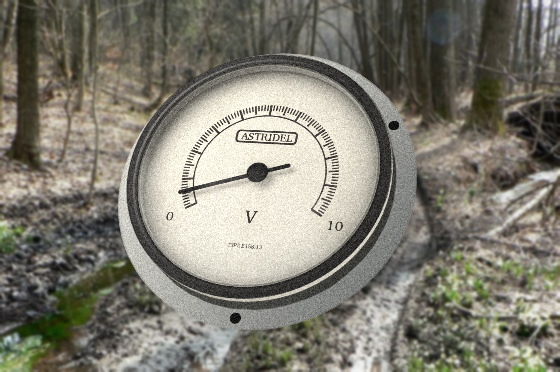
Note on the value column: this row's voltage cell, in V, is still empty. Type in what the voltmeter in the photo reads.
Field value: 0.5 V
